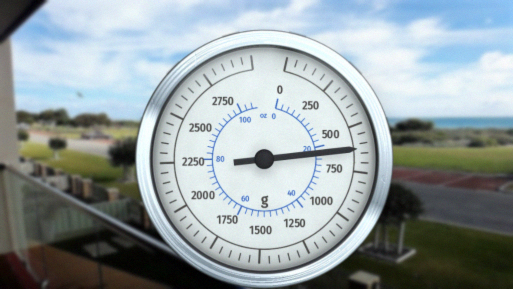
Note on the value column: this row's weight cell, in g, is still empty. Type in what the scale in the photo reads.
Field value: 625 g
